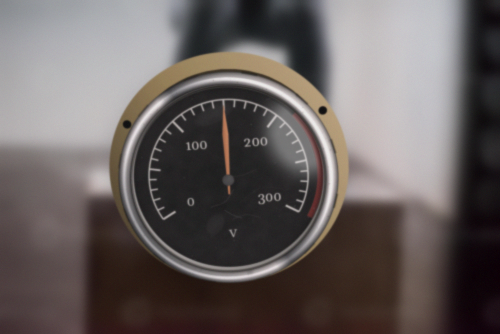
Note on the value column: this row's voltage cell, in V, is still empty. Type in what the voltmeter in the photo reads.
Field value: 150 V
